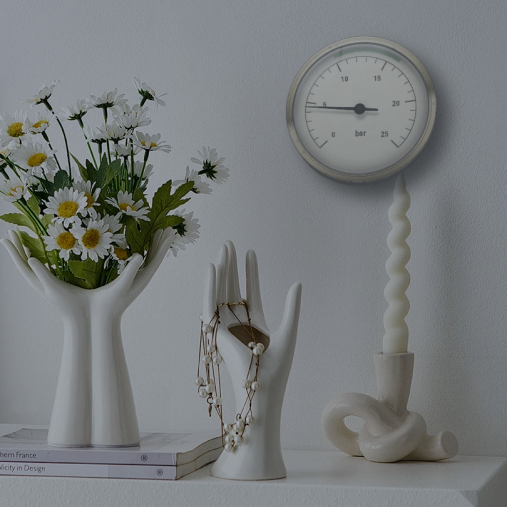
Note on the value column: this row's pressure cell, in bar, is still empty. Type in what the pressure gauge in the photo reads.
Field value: 4.5 bar
